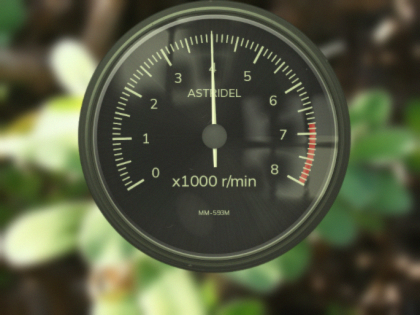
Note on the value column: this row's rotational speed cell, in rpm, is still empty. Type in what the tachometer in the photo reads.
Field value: 4000 rpm
